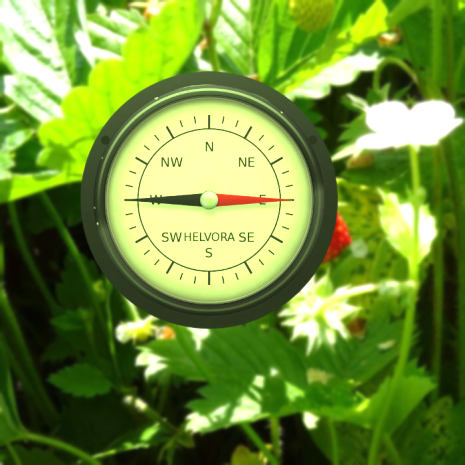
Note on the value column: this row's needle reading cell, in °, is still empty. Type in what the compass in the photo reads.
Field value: 90 °
